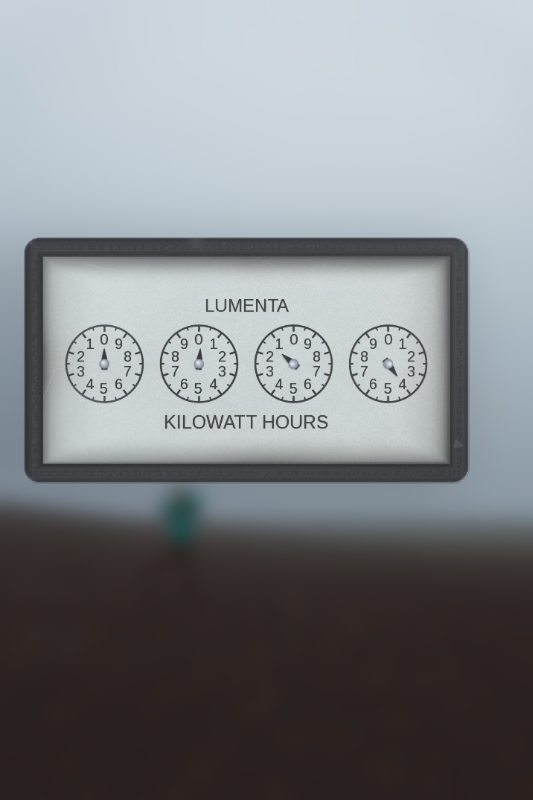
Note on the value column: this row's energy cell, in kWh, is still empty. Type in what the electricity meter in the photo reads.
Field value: 14 kWh
